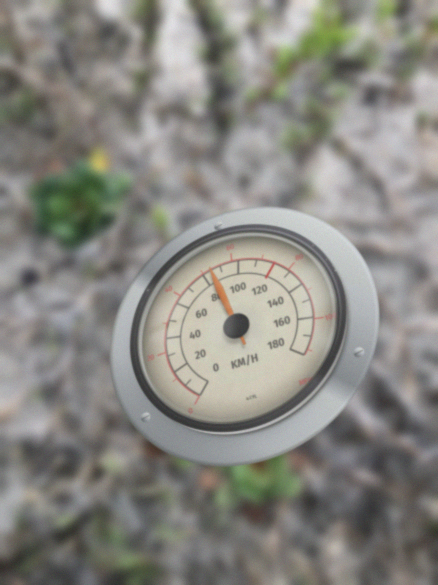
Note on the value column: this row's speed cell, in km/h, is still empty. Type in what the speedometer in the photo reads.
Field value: 85 km/h
